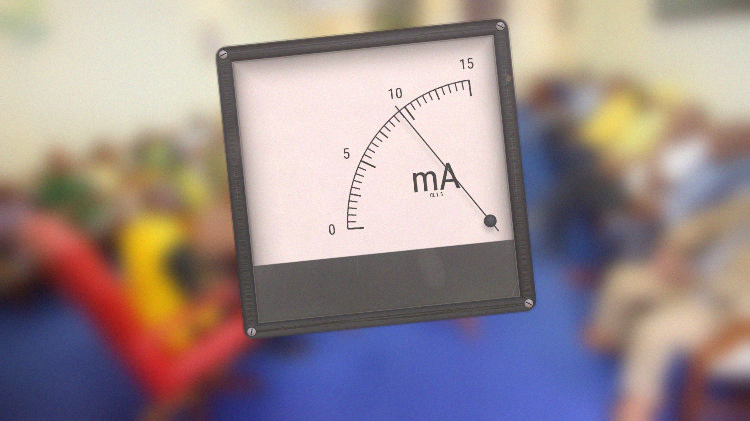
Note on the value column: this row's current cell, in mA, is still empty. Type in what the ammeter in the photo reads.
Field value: 9.5 mA
